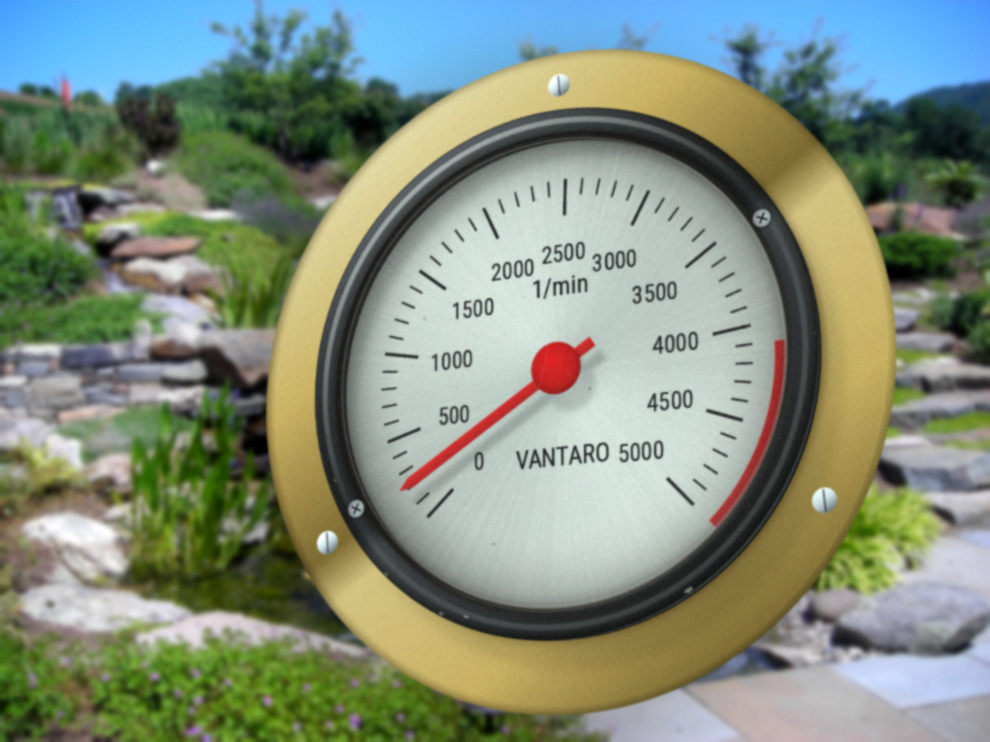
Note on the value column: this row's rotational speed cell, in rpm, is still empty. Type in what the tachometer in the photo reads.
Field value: 200 rpm
